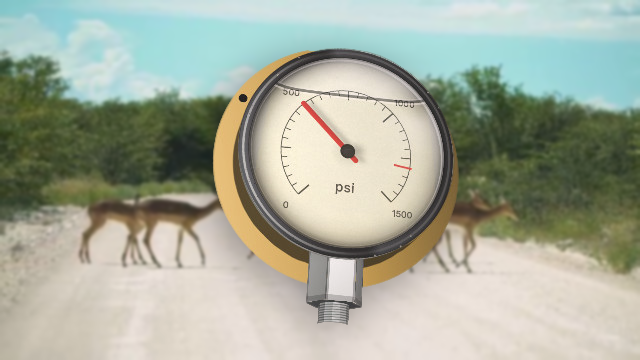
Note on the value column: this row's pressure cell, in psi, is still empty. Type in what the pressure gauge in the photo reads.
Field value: 500 psi
